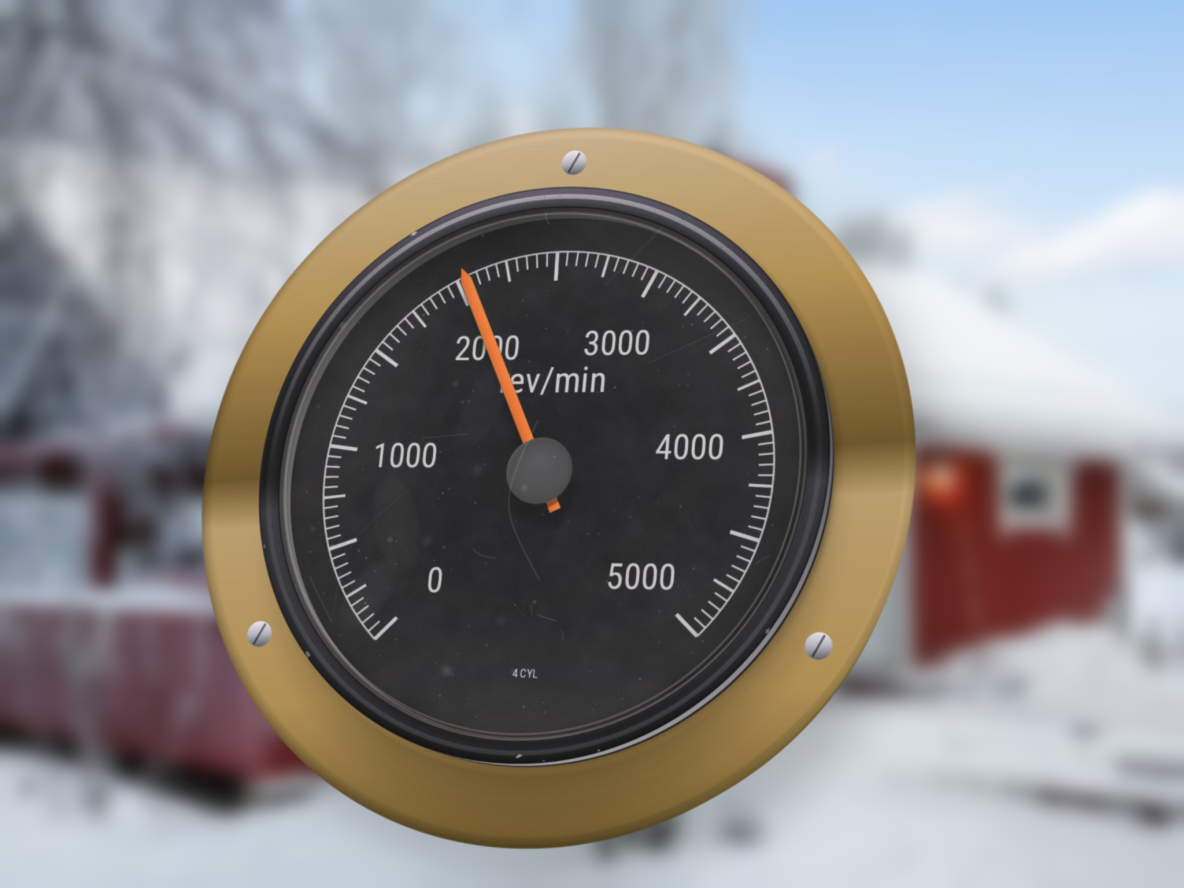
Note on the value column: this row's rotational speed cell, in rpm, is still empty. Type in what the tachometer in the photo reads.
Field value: 2050 rpm
